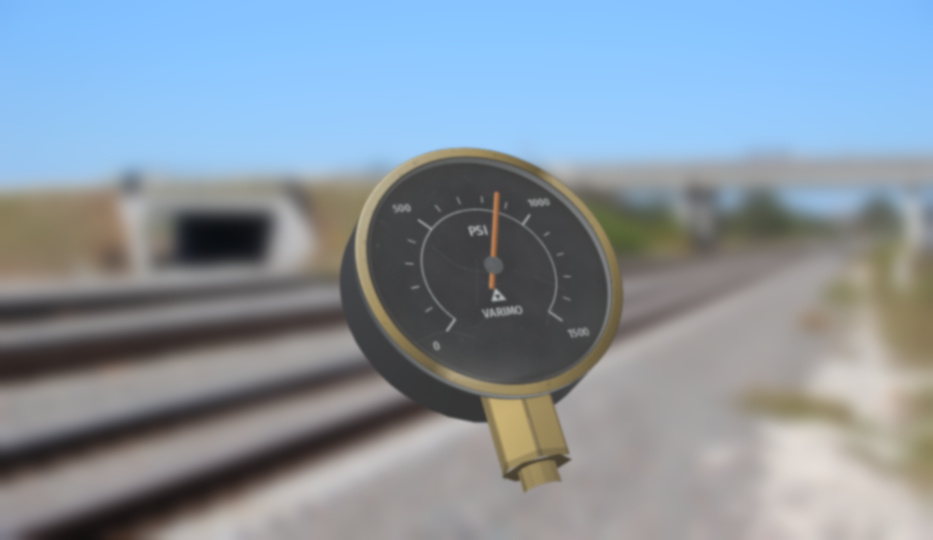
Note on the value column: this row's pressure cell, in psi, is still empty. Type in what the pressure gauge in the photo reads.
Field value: 850 psi
